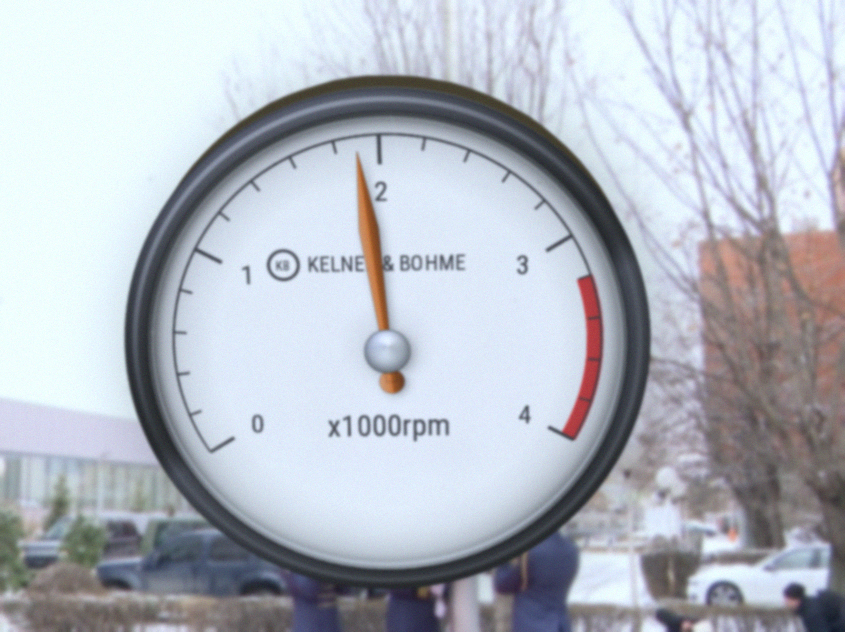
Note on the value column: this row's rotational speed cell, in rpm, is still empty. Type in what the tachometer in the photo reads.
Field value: 1900 rpm
